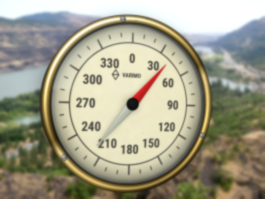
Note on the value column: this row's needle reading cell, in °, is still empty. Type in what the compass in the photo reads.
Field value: 40 °
